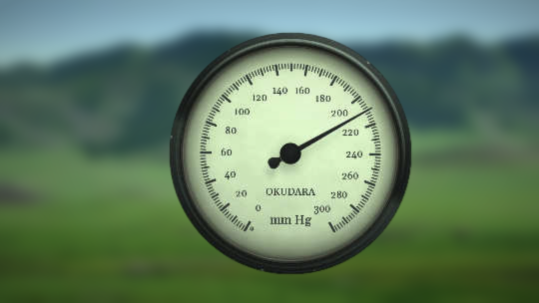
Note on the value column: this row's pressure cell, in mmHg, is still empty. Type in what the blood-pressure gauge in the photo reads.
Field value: 210 mmHg
